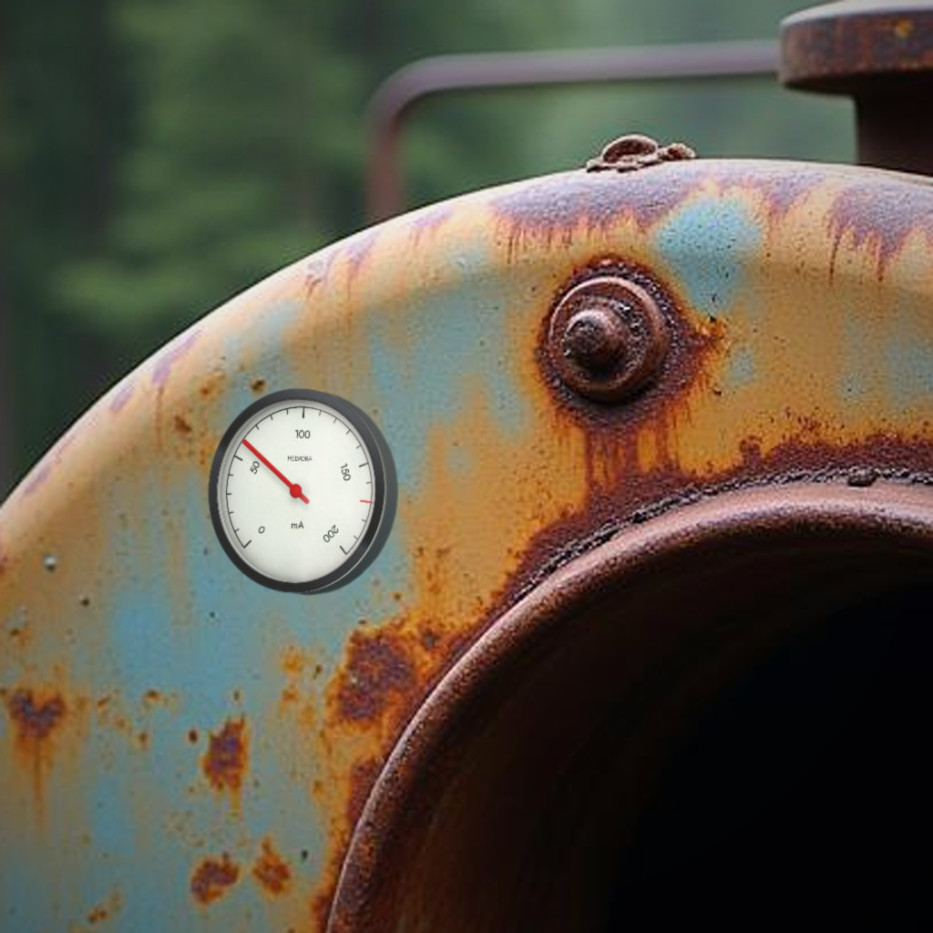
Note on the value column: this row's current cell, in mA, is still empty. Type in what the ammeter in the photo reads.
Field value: 60 mA
